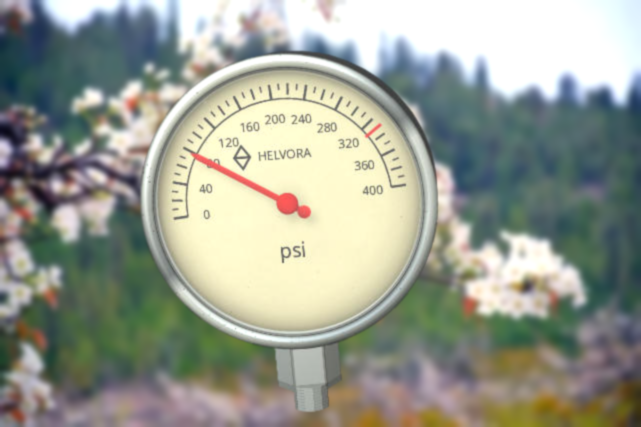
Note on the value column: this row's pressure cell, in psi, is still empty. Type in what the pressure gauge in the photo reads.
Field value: 80 psi
